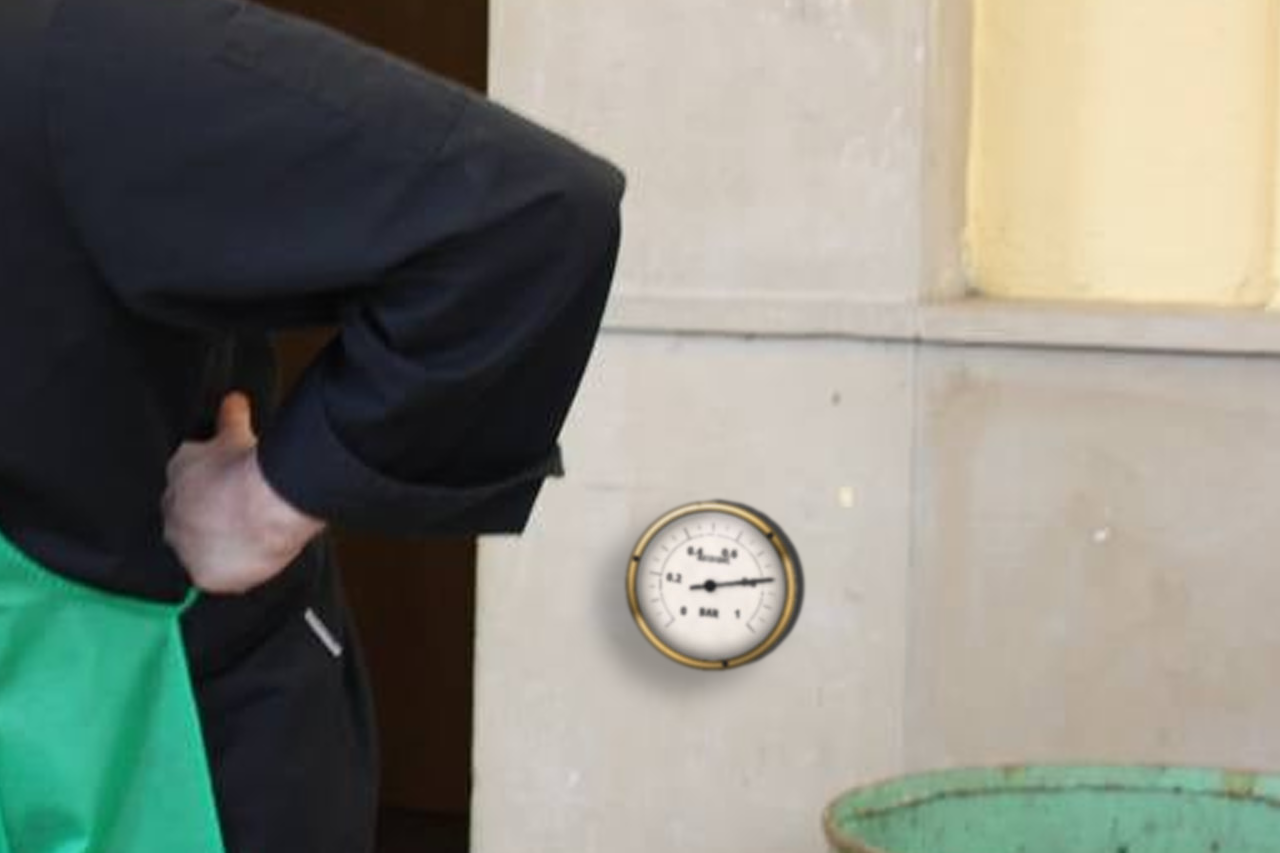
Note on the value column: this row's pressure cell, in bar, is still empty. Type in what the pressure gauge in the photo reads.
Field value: 0.8 bar
